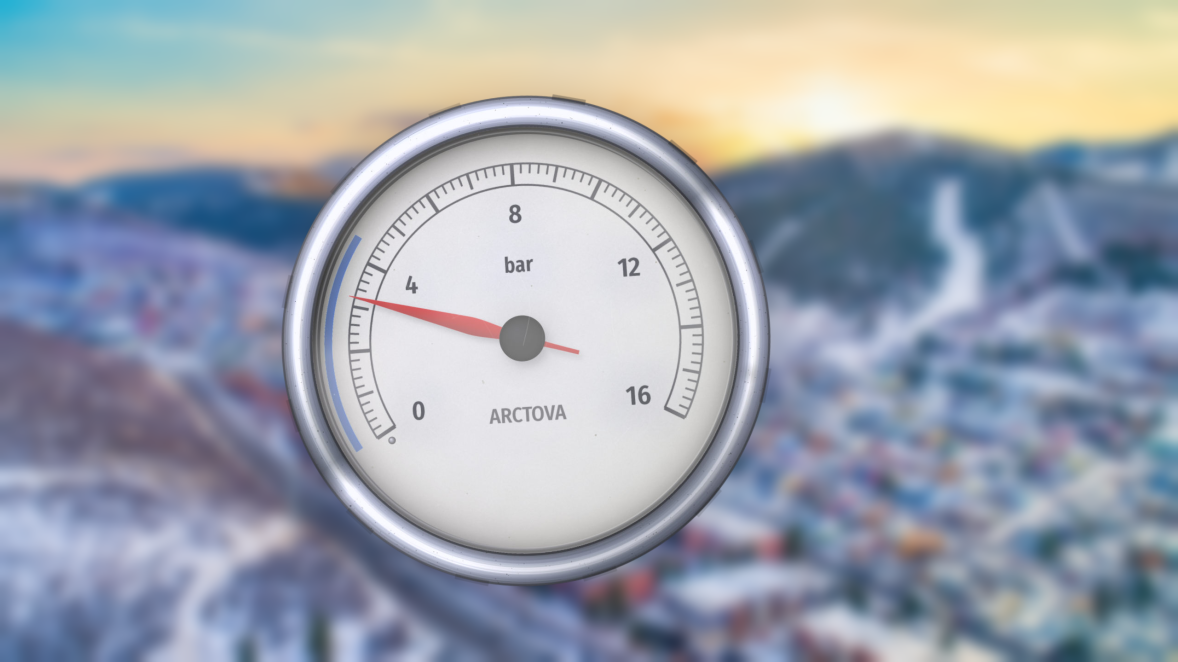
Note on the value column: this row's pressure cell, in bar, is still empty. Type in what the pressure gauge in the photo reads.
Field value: 3.2 bar
